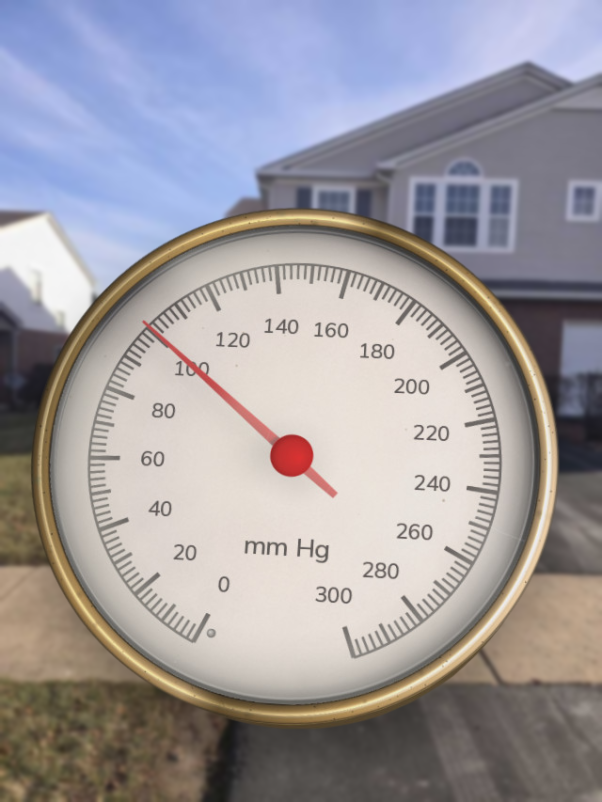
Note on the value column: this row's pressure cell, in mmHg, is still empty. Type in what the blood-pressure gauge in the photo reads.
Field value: 100 mmHg
